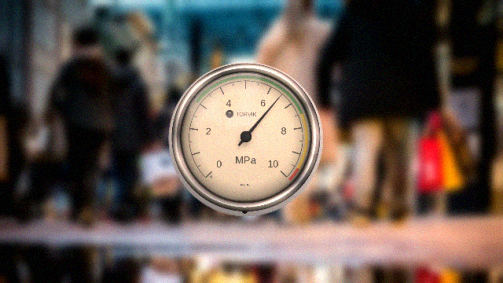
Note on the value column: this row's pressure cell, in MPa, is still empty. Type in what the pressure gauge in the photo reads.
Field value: 6.5 MPa
